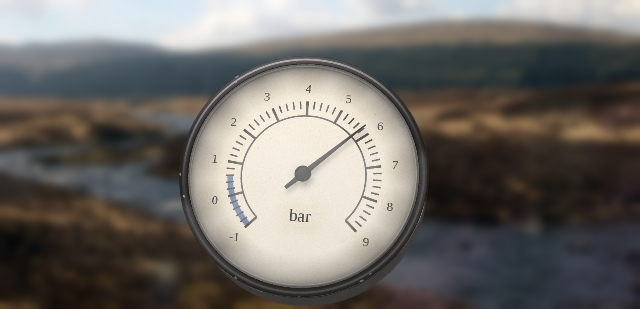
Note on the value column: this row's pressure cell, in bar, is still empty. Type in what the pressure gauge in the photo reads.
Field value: 5.8 bar
